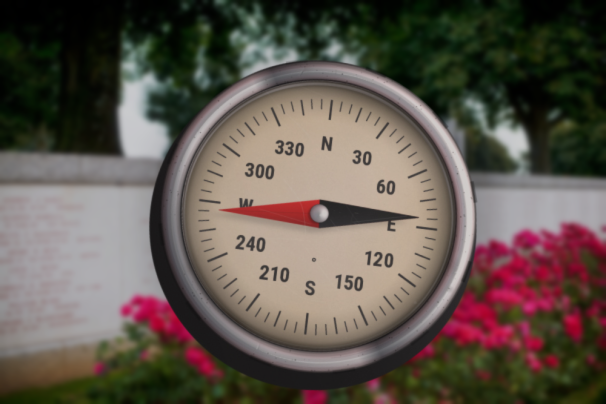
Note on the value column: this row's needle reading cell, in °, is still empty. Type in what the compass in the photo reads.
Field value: 265 °
